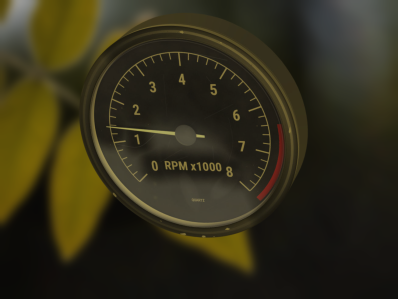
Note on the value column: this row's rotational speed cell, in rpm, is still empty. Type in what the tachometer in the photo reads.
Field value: 1400 rpm
